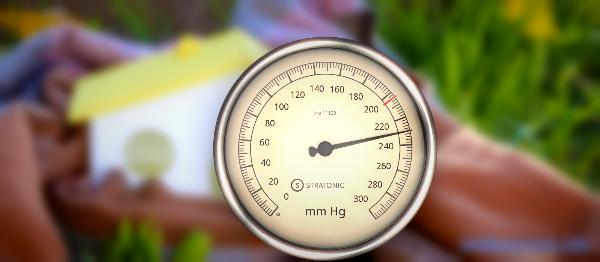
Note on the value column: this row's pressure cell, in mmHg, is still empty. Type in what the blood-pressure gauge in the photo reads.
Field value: 230 mmHg
